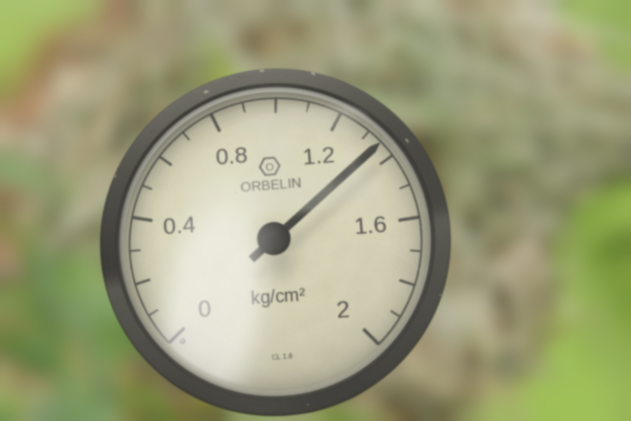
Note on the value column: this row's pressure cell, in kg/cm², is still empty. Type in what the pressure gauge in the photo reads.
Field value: 1.35 kg/cm²
